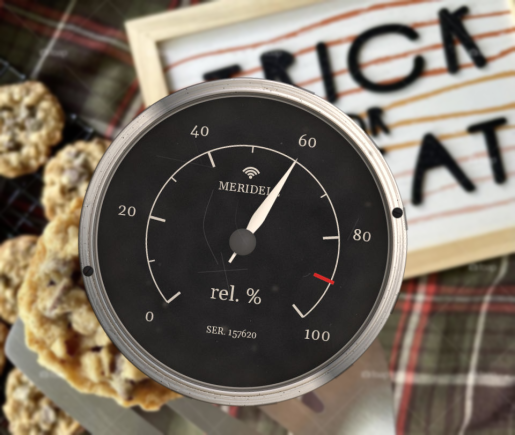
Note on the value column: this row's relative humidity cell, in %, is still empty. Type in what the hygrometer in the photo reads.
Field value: 60 %
